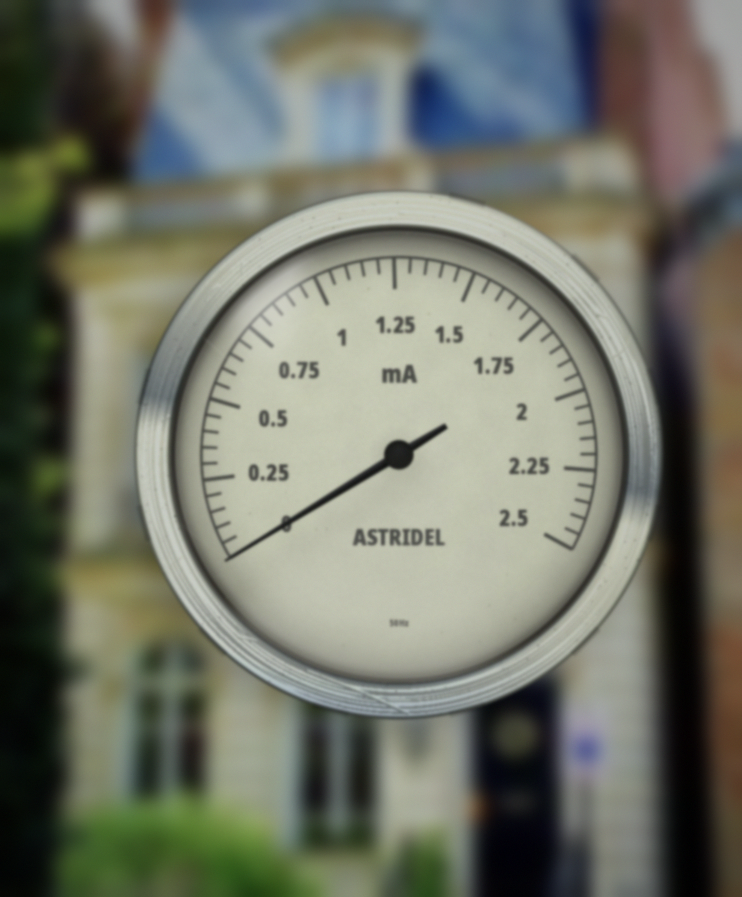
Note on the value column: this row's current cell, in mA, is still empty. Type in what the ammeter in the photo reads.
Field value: 0 mA
